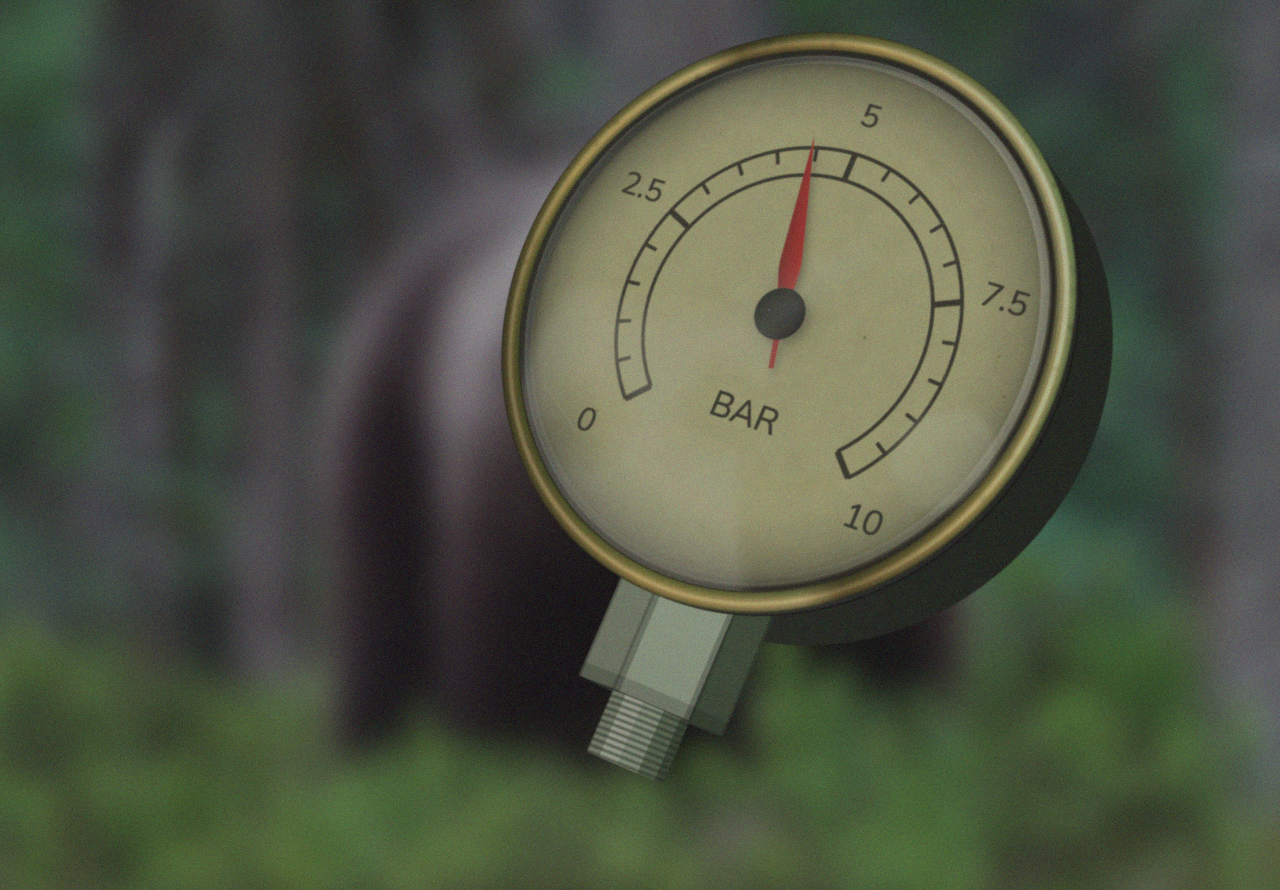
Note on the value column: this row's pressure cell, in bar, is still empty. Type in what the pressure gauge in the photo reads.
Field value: 4.5 bar
